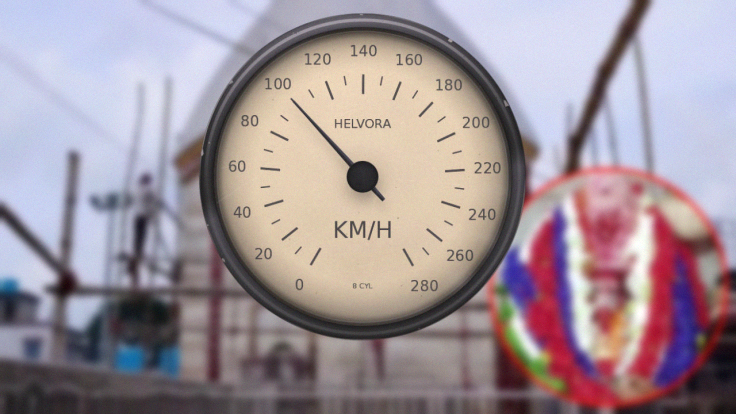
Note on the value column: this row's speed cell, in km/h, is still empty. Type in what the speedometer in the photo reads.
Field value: 100 km/h
